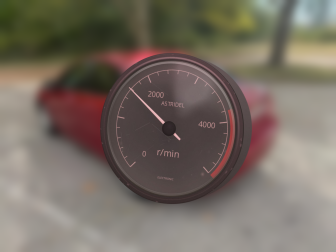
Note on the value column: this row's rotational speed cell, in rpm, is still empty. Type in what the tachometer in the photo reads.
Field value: 1600 rpm
